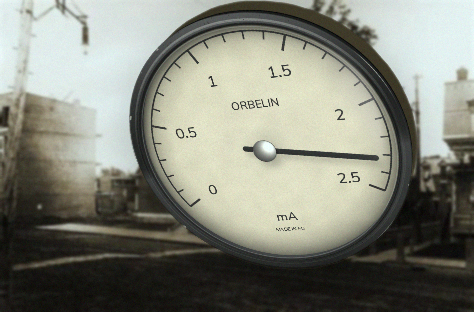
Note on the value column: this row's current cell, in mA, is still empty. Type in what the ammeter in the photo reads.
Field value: 2.3 mA
